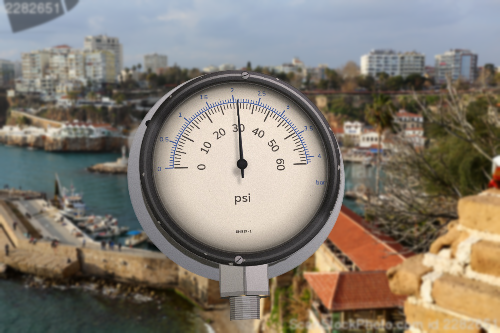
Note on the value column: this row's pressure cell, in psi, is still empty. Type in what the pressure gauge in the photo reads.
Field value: 30 psi
